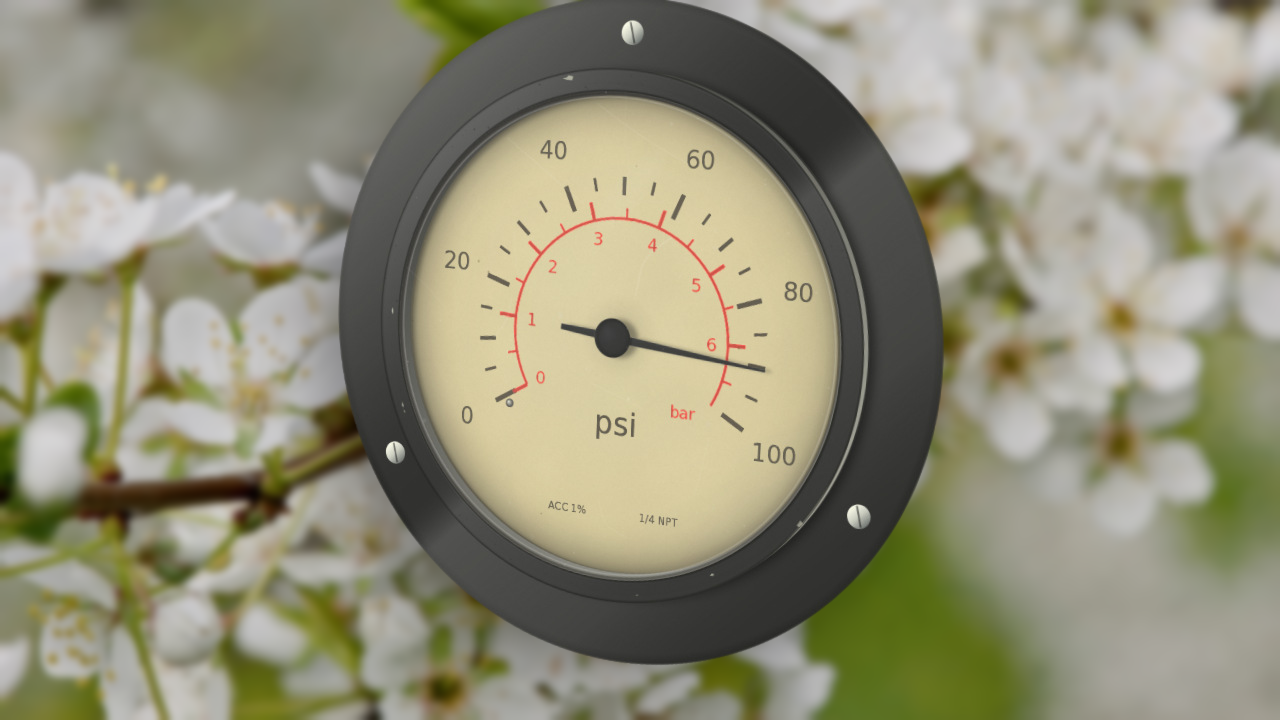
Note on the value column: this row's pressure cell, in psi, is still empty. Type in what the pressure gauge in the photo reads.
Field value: 90 psi
